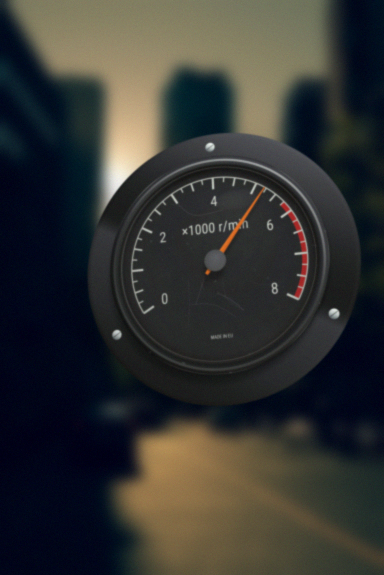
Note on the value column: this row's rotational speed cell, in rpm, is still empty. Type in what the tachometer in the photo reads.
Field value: 5250 rpm
